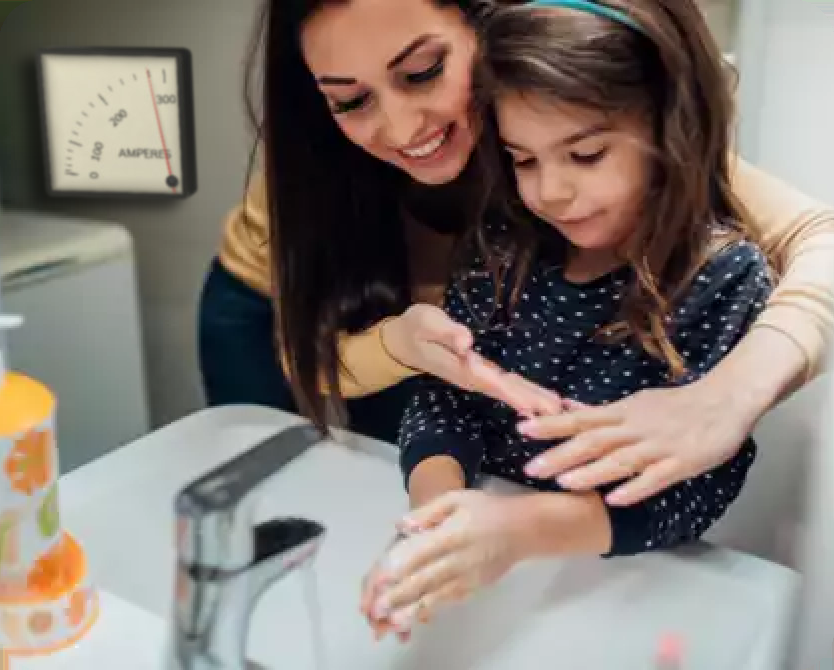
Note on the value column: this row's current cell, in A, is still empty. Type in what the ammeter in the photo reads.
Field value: 280 A
